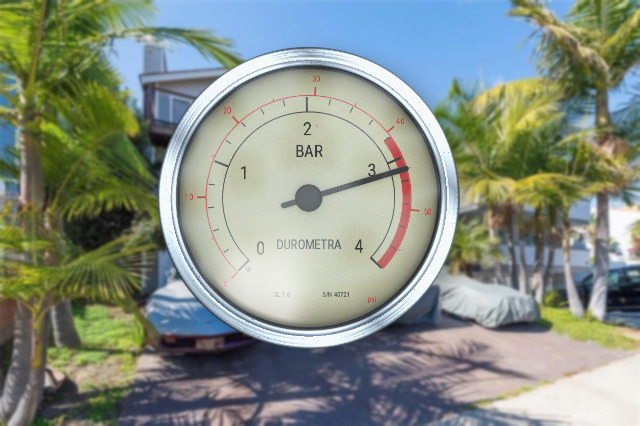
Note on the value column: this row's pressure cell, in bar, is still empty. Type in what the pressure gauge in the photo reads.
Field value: 3.1 bar
